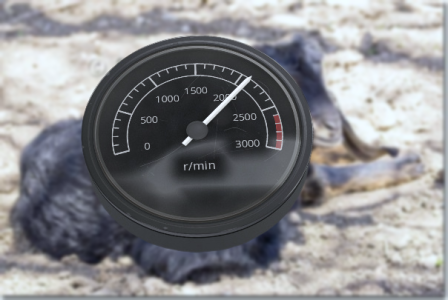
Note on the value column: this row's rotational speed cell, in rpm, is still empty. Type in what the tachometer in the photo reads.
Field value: 2100 rpm
